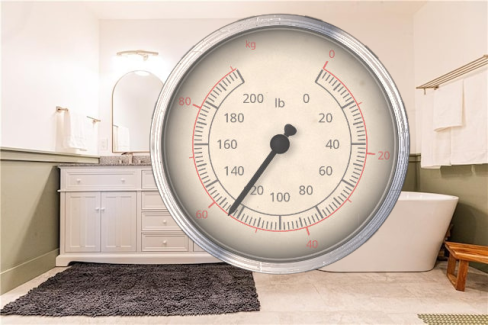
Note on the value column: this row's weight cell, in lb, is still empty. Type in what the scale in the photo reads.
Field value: 124 lb
